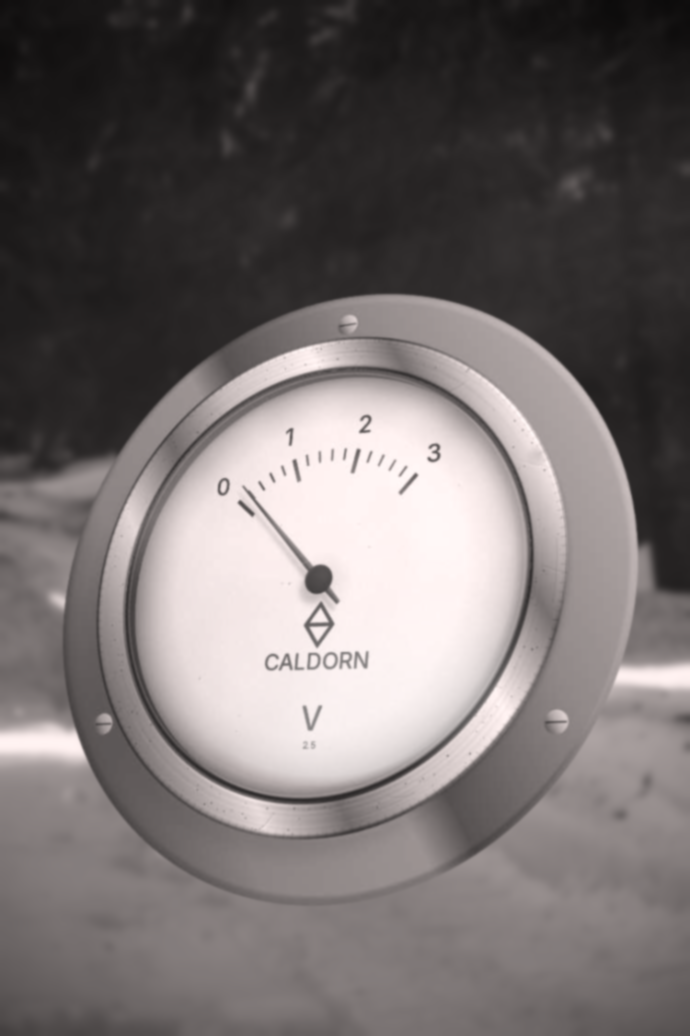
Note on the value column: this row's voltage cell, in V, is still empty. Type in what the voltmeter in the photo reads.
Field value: 0.2 V
